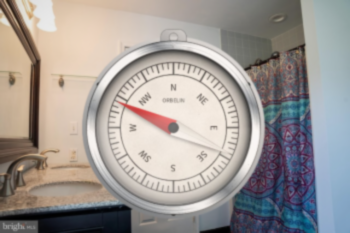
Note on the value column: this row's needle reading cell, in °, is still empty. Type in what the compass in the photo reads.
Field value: 295 °
